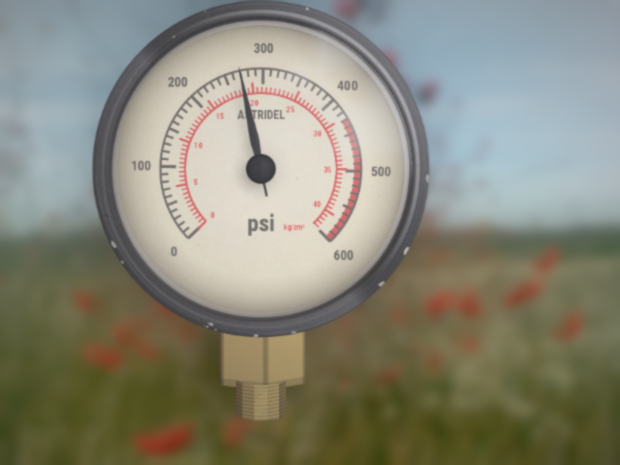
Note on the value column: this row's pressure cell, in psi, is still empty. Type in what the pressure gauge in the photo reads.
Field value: 270 psi
